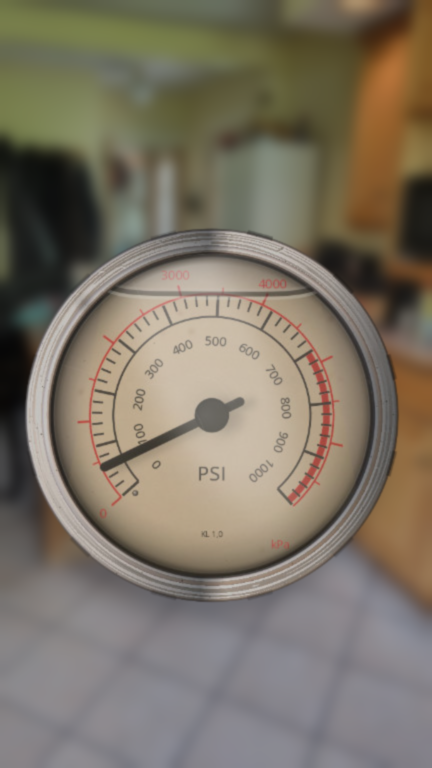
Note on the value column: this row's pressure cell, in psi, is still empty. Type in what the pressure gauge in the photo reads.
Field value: 60 psi
